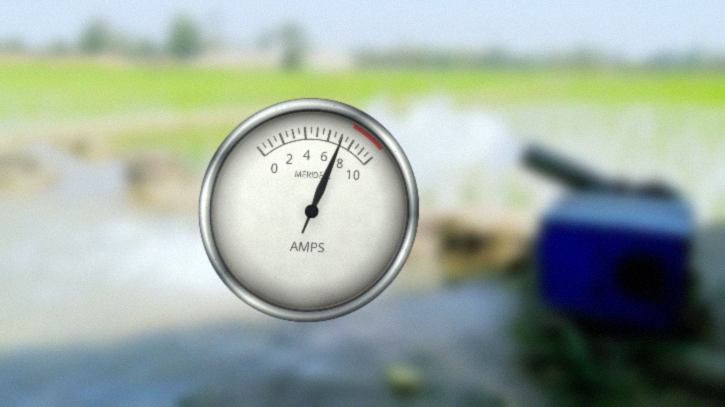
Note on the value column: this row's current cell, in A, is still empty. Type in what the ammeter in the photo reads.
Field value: 7 A
